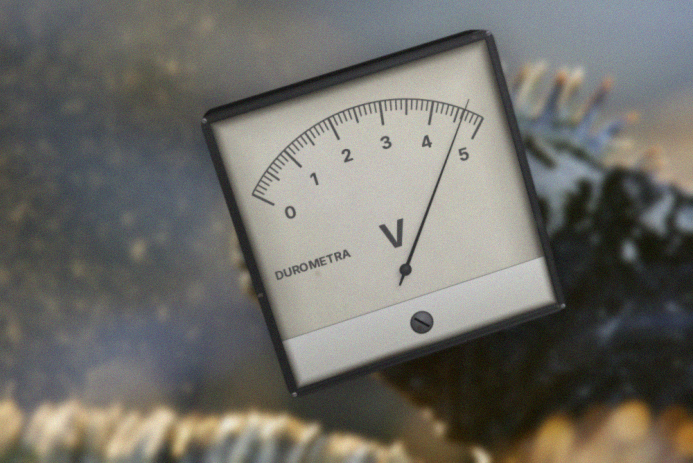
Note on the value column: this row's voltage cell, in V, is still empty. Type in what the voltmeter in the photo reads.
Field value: 4.6 V
